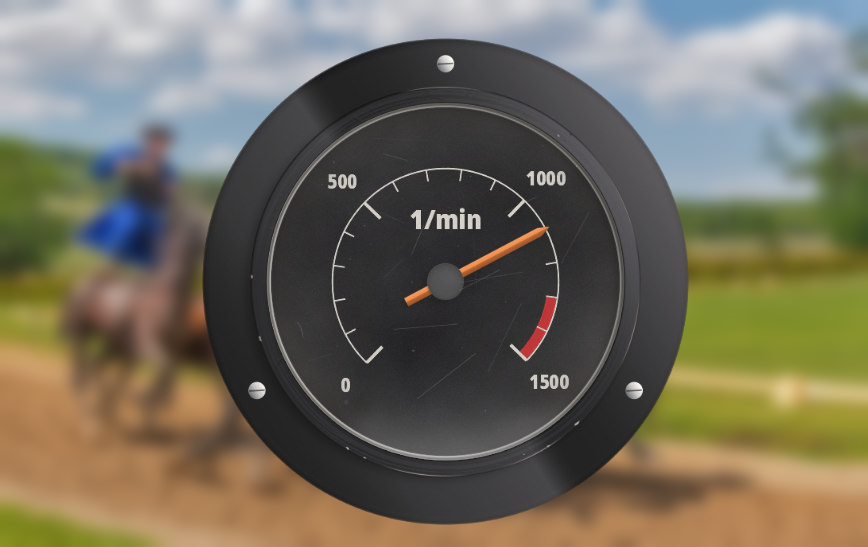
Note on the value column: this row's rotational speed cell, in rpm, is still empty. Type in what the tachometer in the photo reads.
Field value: 1100 rpm
